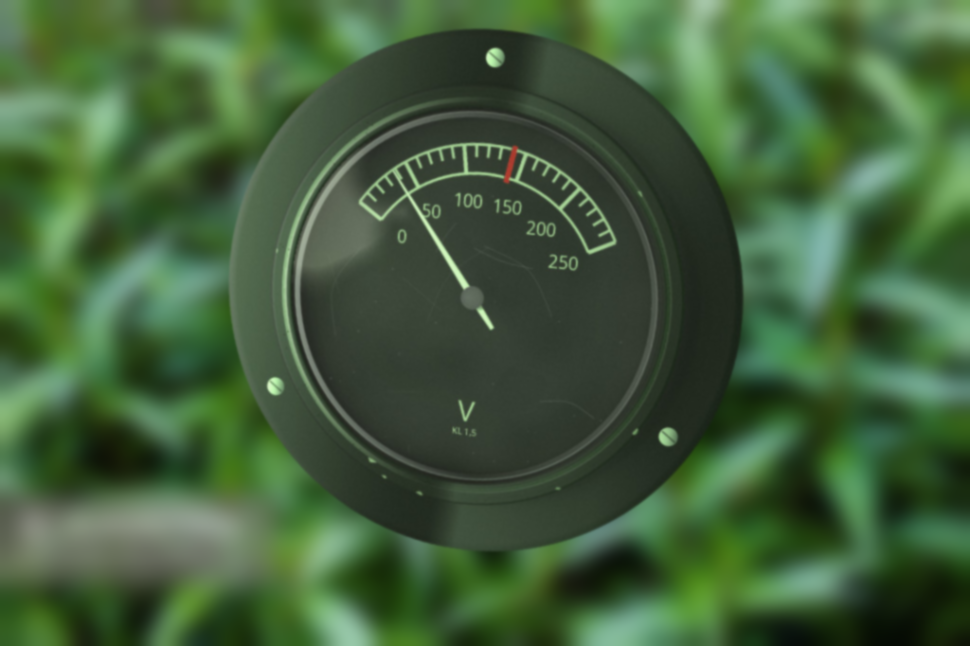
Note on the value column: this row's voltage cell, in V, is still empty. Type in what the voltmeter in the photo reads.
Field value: 40 V
